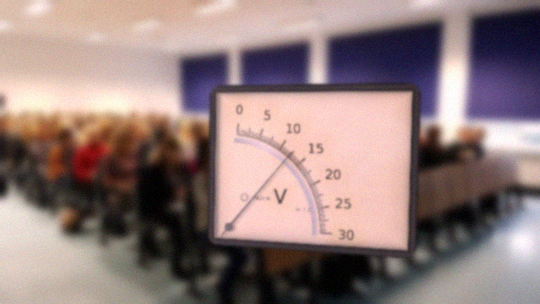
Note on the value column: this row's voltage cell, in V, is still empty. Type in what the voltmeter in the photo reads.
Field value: 12.5 V
